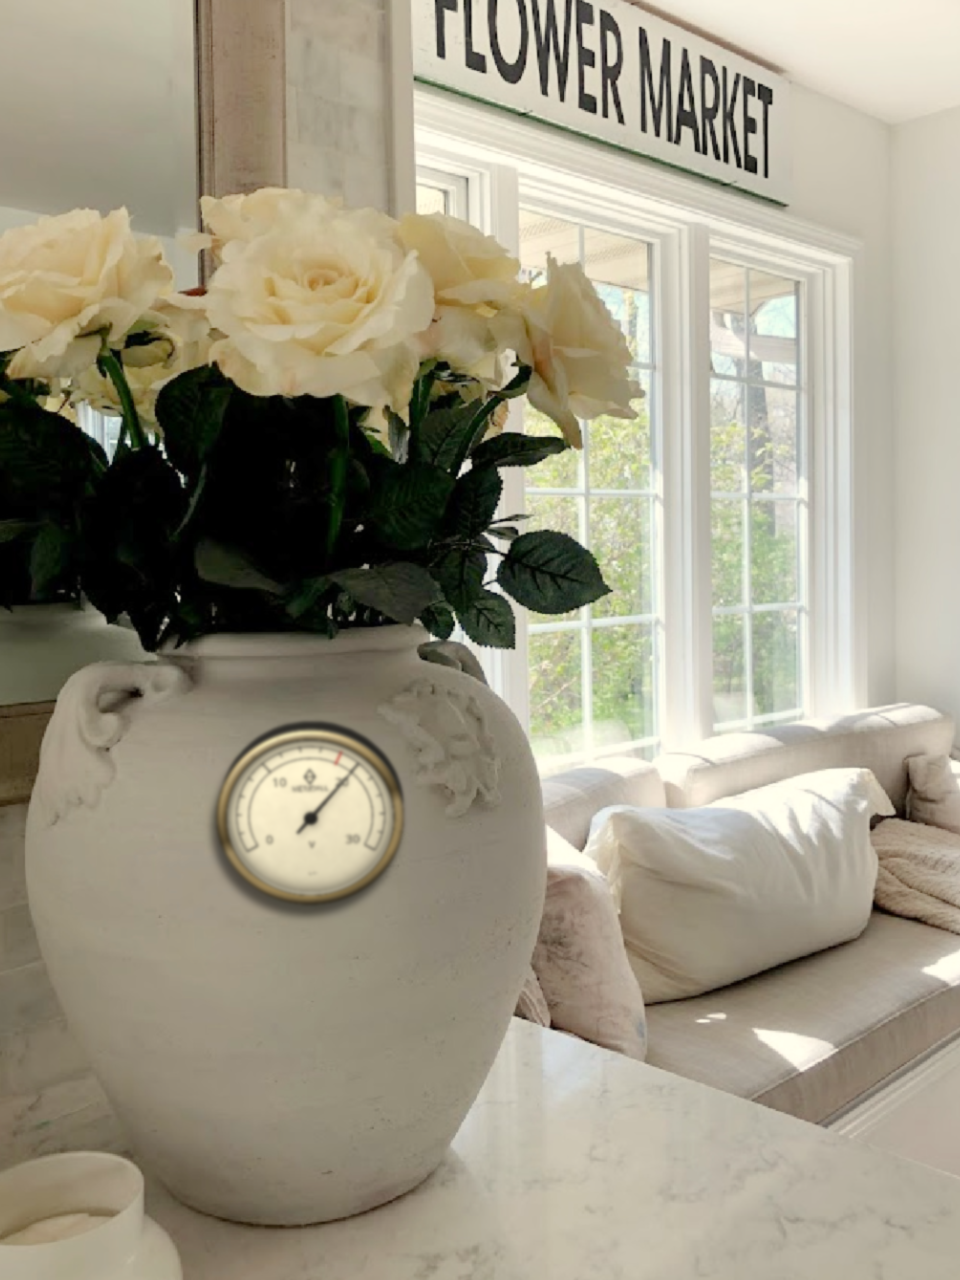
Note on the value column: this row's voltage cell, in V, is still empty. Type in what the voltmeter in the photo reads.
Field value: 20 V
